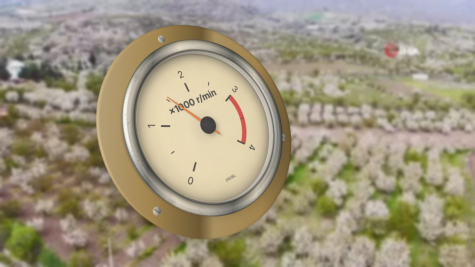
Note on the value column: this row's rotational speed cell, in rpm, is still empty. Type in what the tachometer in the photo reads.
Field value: 1500 rpm
